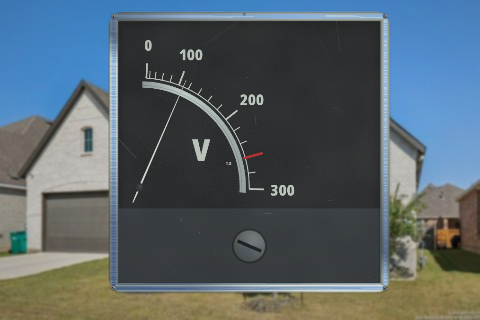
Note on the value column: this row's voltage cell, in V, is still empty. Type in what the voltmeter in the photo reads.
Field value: 110 V
